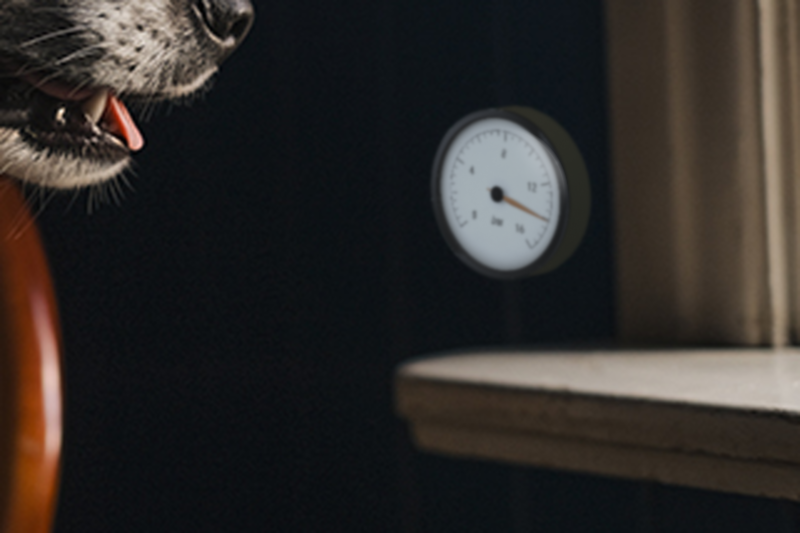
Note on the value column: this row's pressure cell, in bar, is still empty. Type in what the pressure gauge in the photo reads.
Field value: 14 bar
